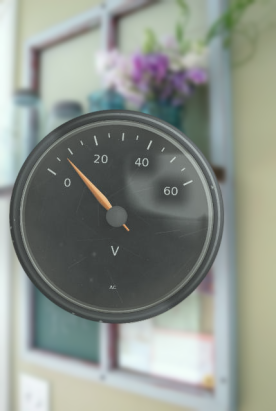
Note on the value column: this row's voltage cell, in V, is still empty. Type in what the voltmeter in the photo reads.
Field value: 7.5 V
